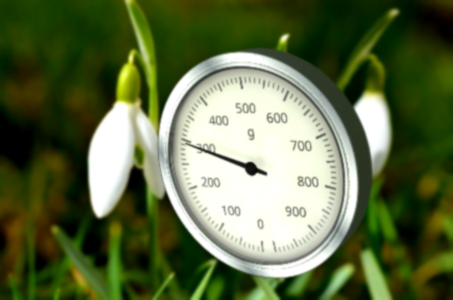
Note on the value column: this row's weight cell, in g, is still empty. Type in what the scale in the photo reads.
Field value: 300 g
